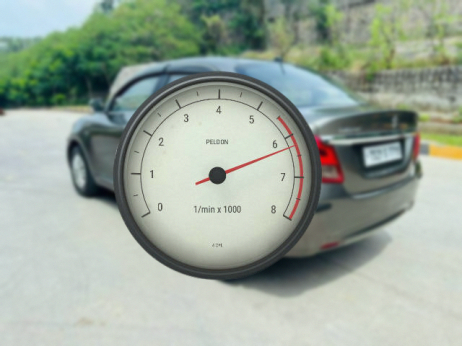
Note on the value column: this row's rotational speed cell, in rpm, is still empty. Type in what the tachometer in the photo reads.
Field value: 6250 rpm
